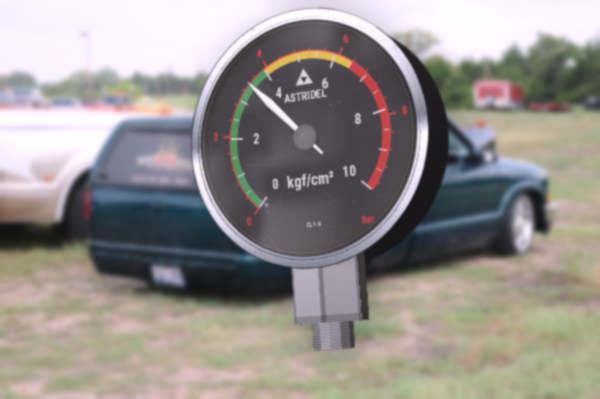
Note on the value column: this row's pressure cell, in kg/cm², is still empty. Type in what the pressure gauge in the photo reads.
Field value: 3.5 kg/cm²
